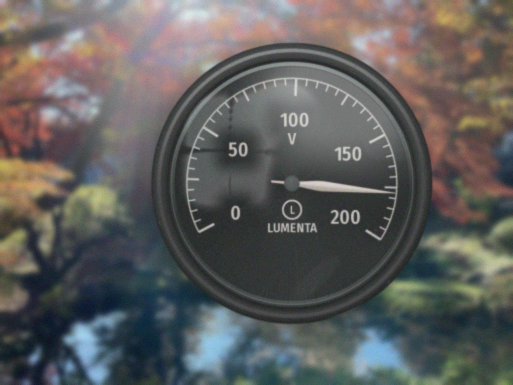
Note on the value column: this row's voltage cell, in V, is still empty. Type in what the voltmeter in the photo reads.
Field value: 177.5 V
